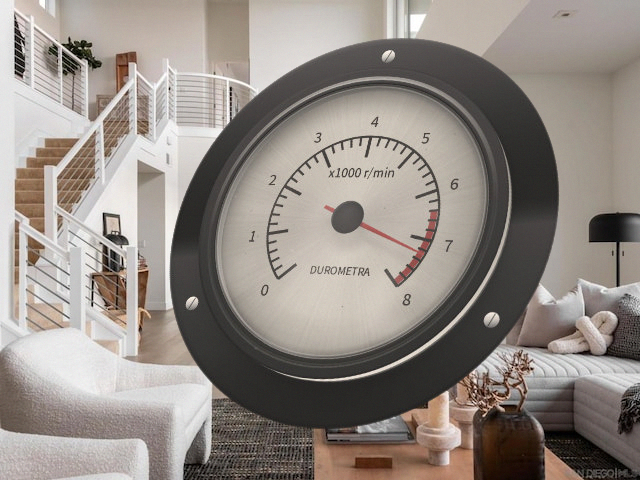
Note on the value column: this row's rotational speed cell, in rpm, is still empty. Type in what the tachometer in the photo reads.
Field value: 7300 rpm
